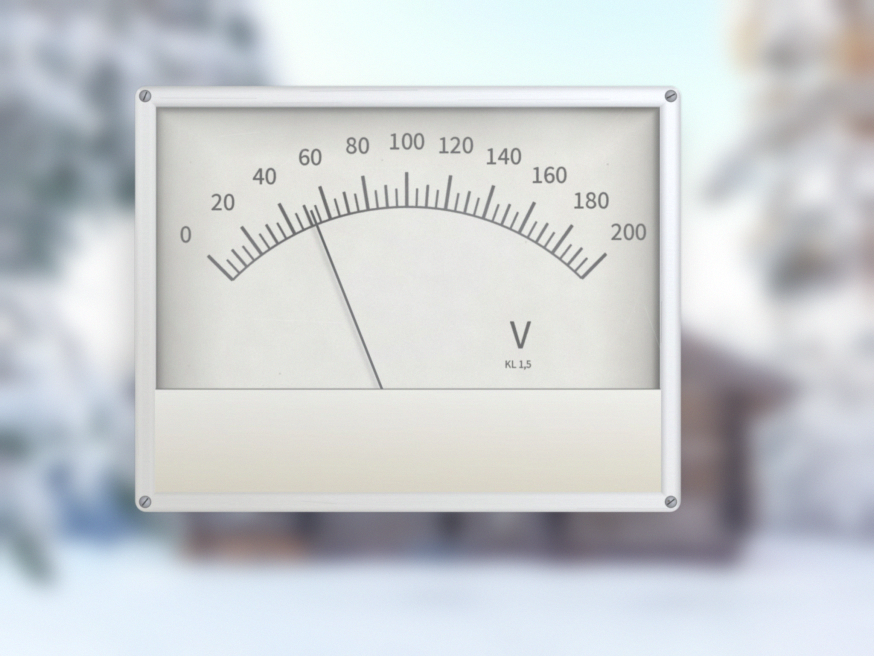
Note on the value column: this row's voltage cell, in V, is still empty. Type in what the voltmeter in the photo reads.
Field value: 52.5 V
